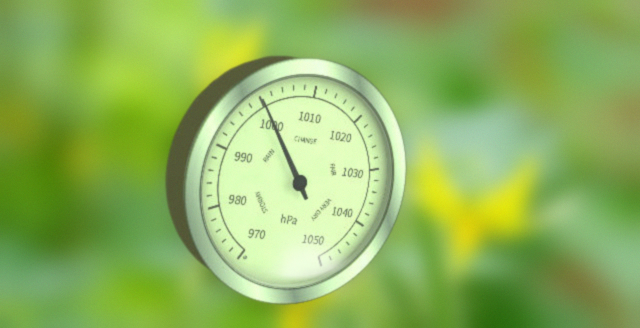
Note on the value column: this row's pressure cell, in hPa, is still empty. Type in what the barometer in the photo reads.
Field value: 1000 hPa
